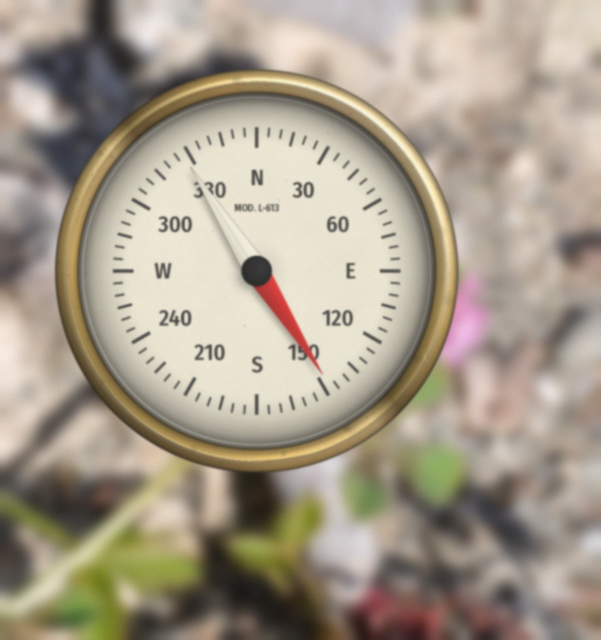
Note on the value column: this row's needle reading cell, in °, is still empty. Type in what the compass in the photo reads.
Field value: 147.5 °
